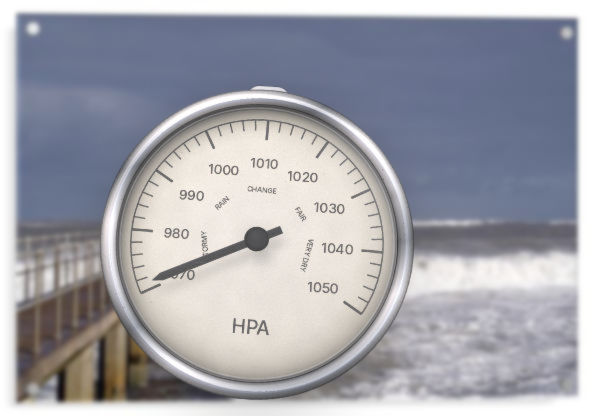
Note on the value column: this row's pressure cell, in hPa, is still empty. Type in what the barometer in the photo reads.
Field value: 971 hPa
